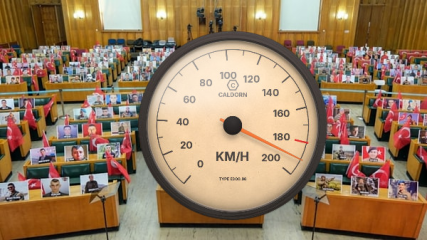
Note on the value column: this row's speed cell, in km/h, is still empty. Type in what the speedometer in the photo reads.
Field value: 190 km/h
